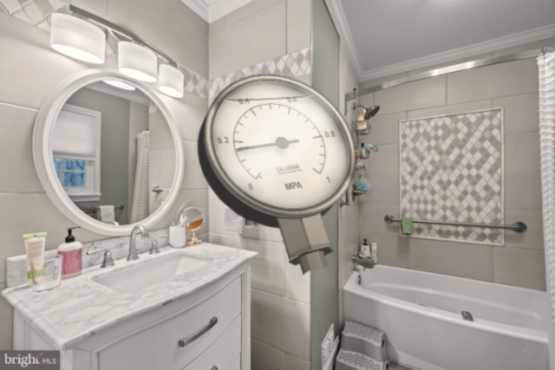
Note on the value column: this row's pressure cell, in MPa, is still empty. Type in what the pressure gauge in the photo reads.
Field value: 0.15 MPa
